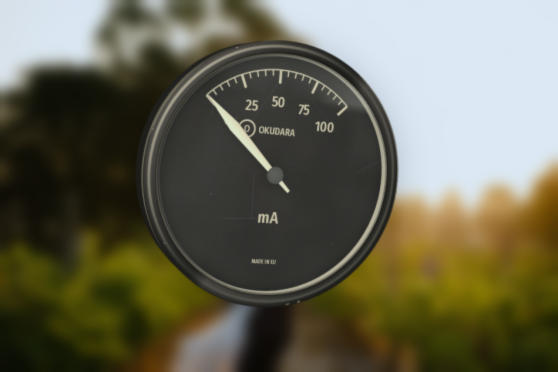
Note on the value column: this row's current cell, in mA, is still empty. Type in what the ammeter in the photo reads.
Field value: 0 mA
